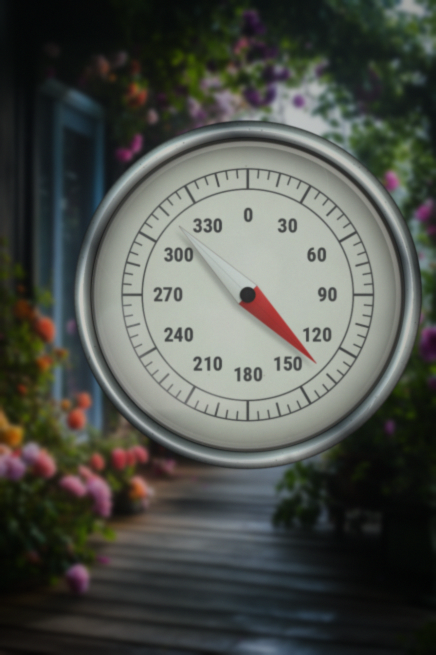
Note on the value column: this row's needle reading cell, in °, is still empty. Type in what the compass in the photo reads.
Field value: 135 °
